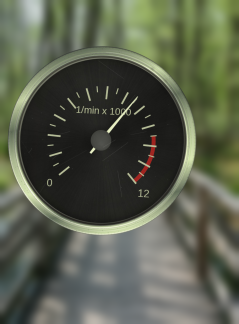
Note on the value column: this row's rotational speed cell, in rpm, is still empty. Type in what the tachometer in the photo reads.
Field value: 7500 rpm
